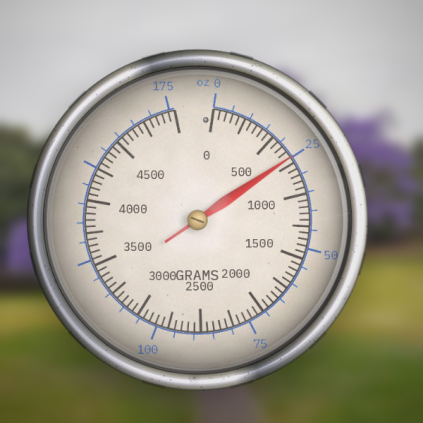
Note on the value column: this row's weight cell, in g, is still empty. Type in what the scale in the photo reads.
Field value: 700 g
